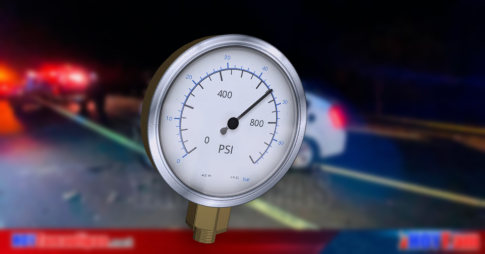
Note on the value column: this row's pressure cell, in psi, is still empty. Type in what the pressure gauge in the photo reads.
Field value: 650 psi
